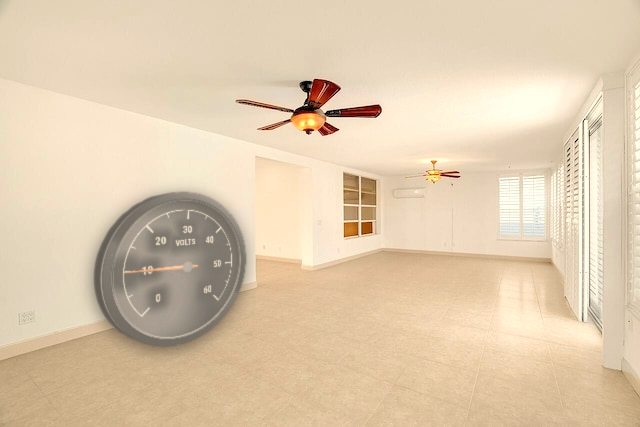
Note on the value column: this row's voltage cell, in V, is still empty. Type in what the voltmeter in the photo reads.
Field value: 10 V
